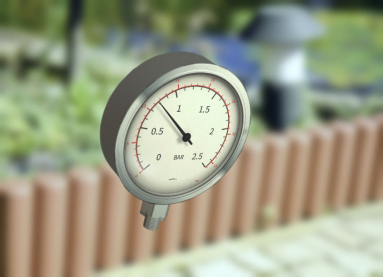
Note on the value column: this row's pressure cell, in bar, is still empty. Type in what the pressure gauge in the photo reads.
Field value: 0.8 bar
